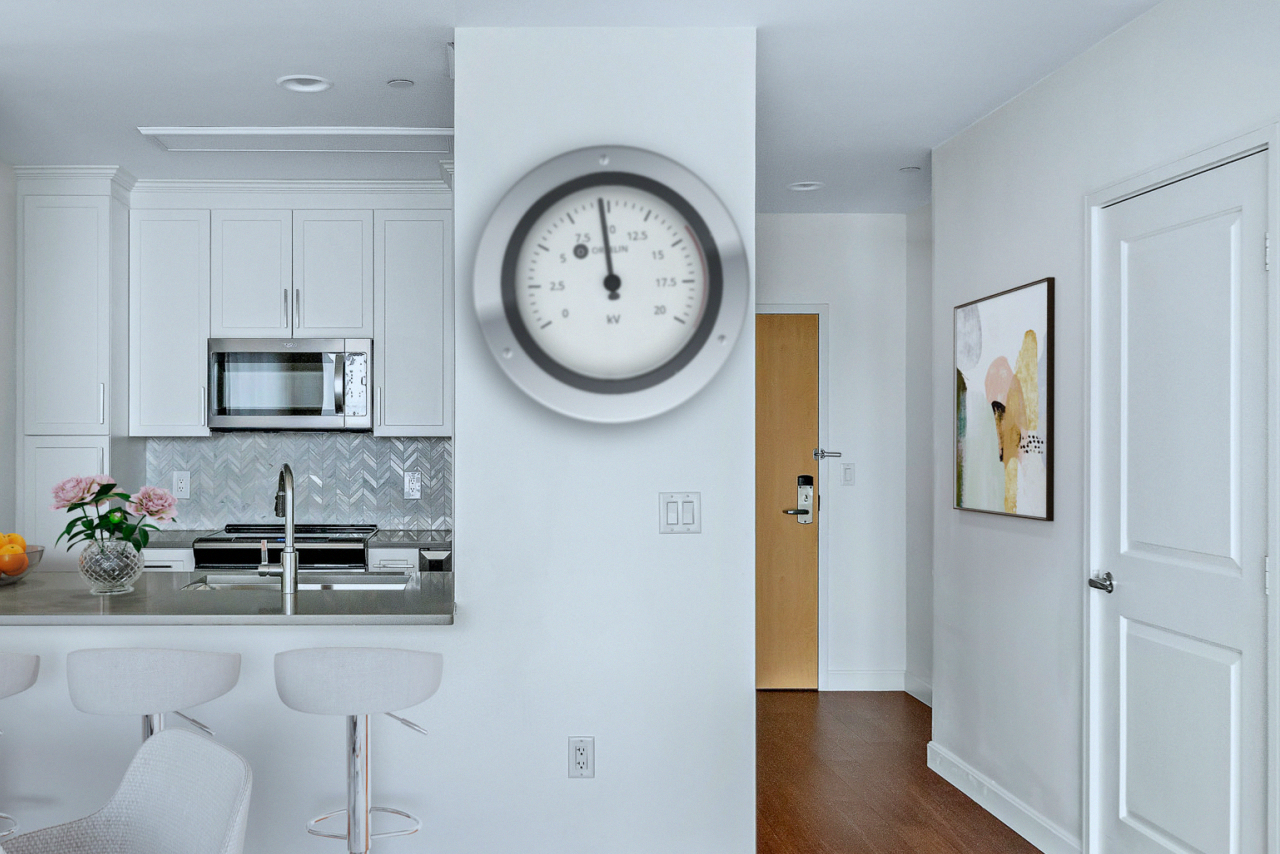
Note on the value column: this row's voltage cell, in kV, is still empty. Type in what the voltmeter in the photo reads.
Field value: 9.5 kV
